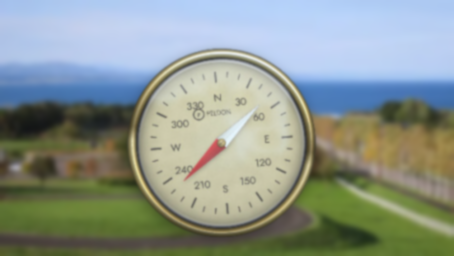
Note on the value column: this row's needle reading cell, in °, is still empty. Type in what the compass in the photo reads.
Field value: 230 °
